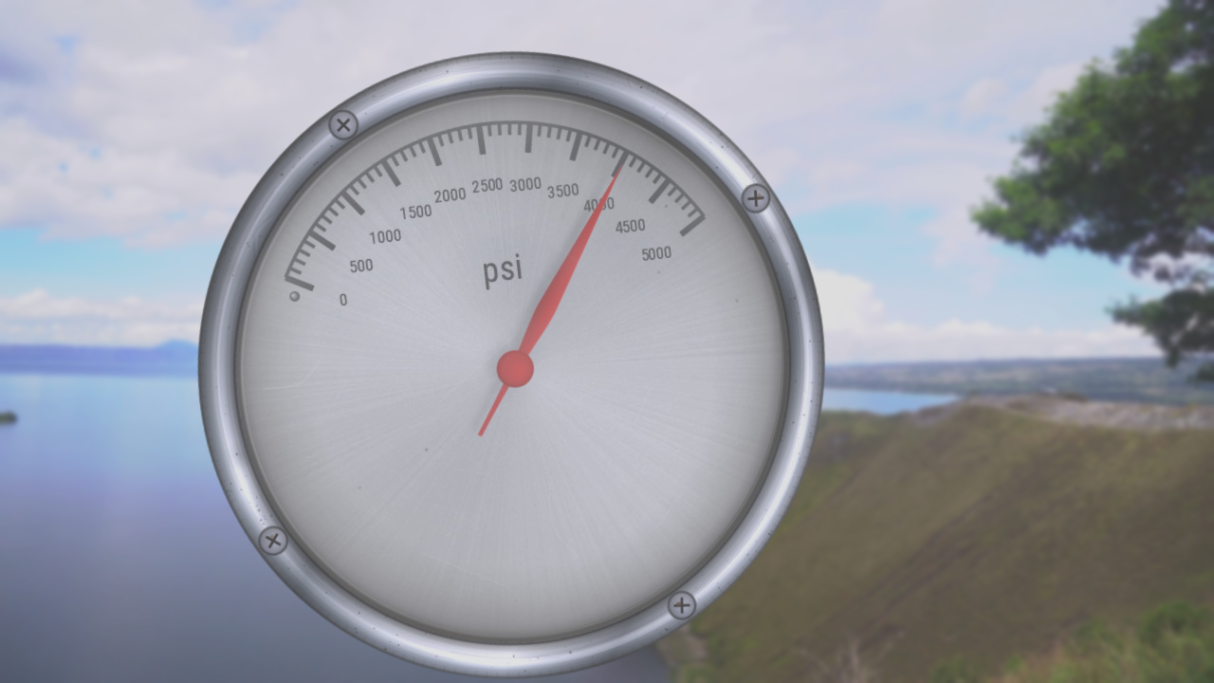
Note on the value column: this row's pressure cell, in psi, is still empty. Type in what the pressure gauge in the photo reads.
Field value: 4000 psi
